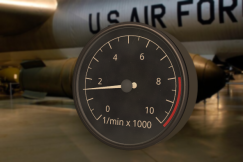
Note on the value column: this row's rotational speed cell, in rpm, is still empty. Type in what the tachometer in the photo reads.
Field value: 1500 rpm
